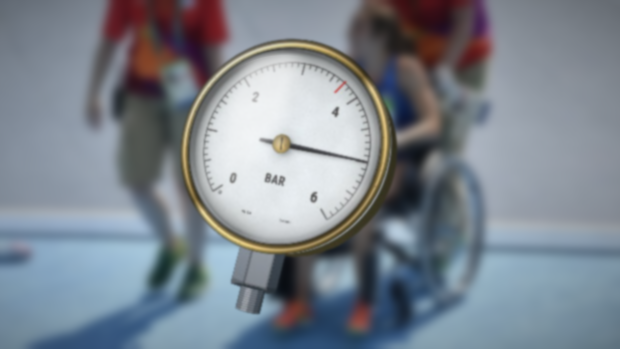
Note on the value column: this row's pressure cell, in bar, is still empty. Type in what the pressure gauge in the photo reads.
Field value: 5 bar
